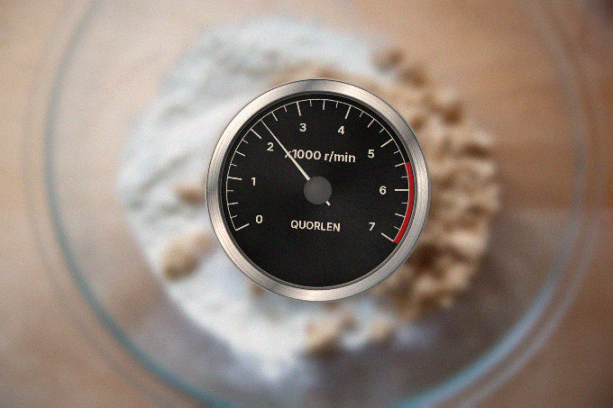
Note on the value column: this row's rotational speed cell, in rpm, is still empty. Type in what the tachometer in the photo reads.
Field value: 2250 rpm
